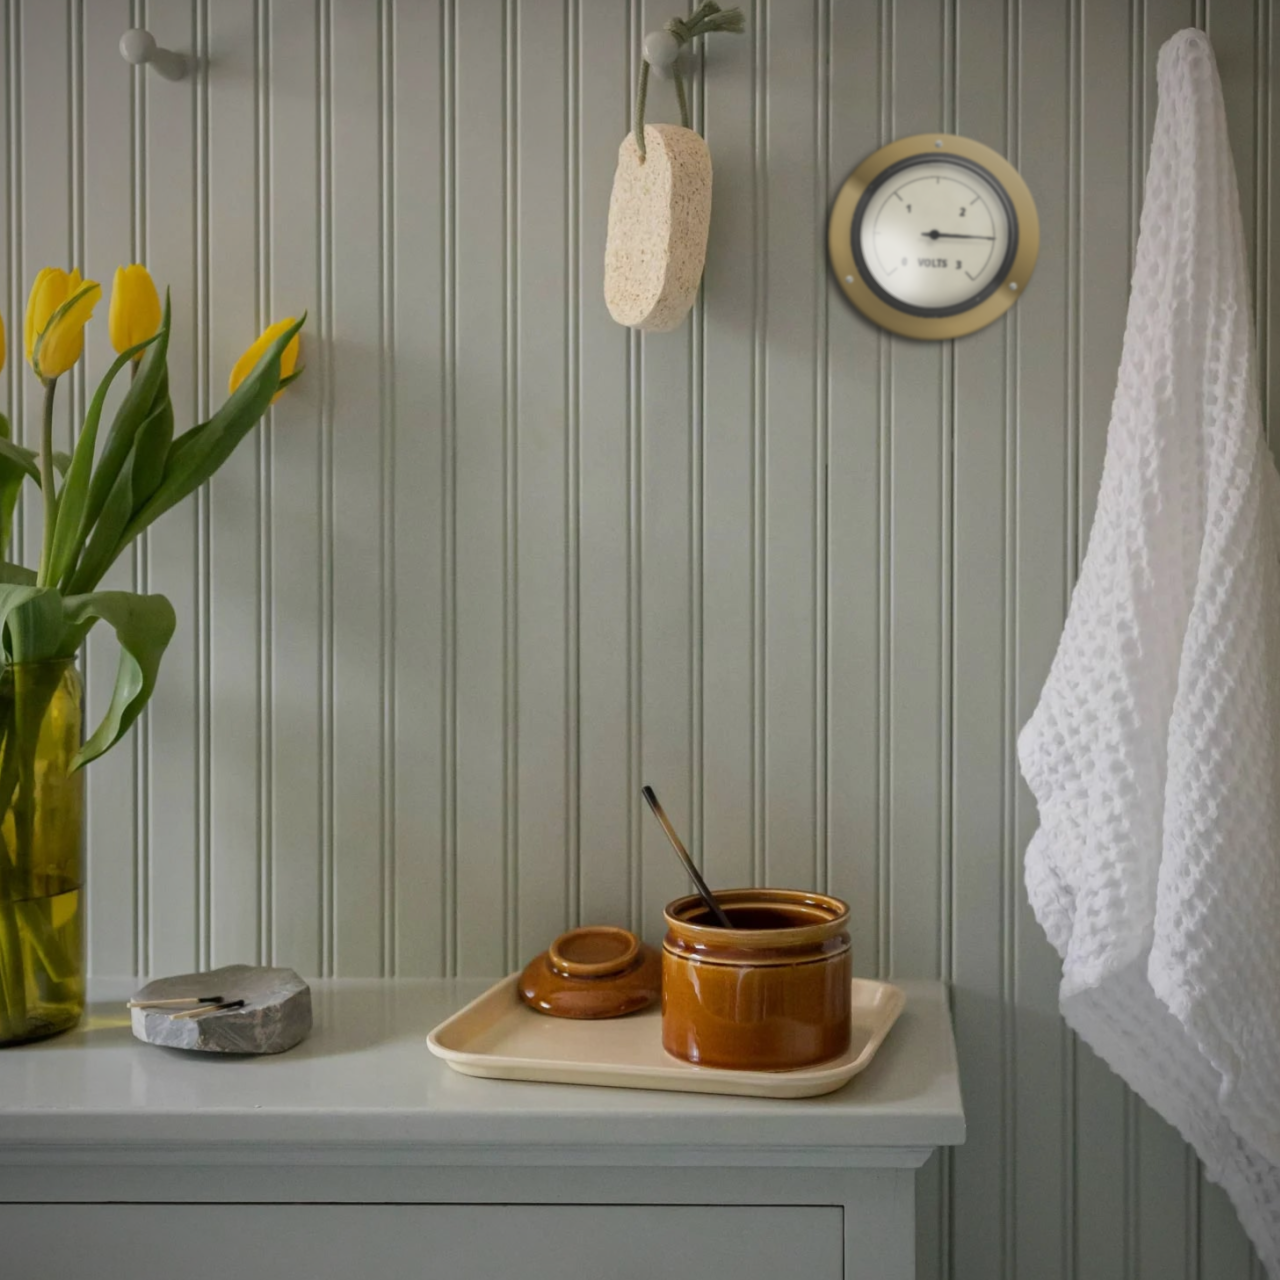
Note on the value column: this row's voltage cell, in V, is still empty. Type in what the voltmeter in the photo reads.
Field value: 2.5 V
